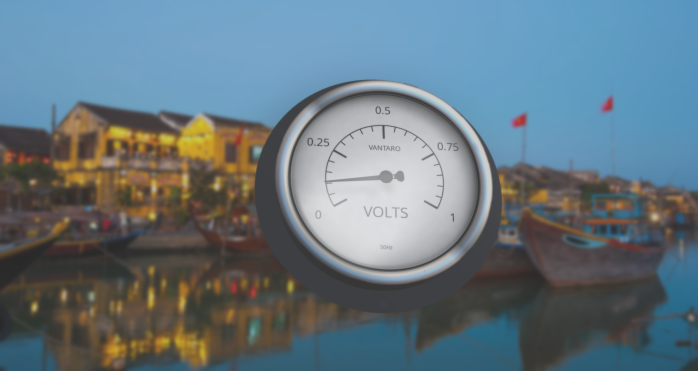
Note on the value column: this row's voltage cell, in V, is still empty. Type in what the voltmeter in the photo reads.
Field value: 0.1 V
